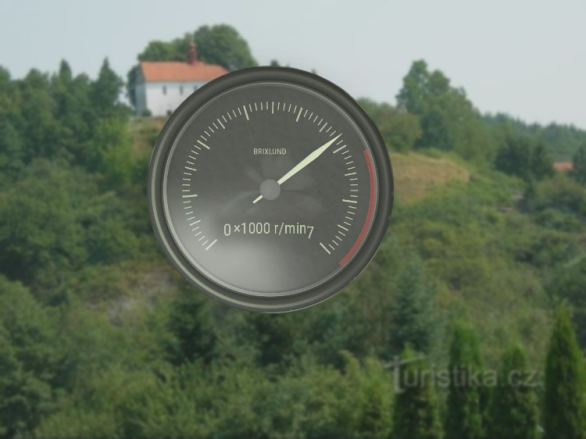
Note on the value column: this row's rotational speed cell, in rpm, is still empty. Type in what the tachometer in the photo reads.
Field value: 4800 rpm
